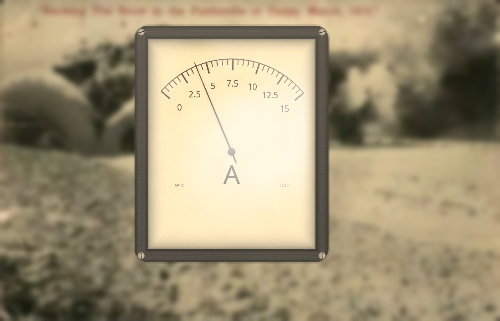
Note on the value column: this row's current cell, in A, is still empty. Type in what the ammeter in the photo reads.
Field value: 4 A
